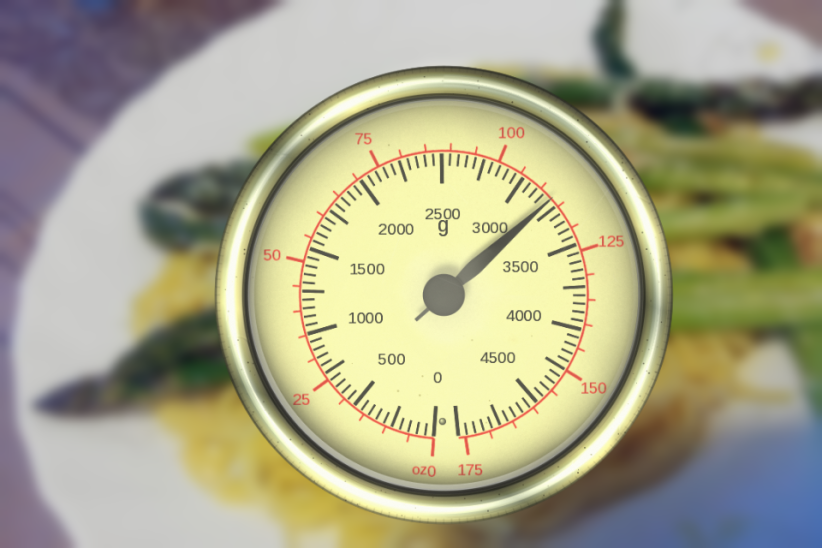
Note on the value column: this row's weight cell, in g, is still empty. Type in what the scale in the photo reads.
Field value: 3200 g
